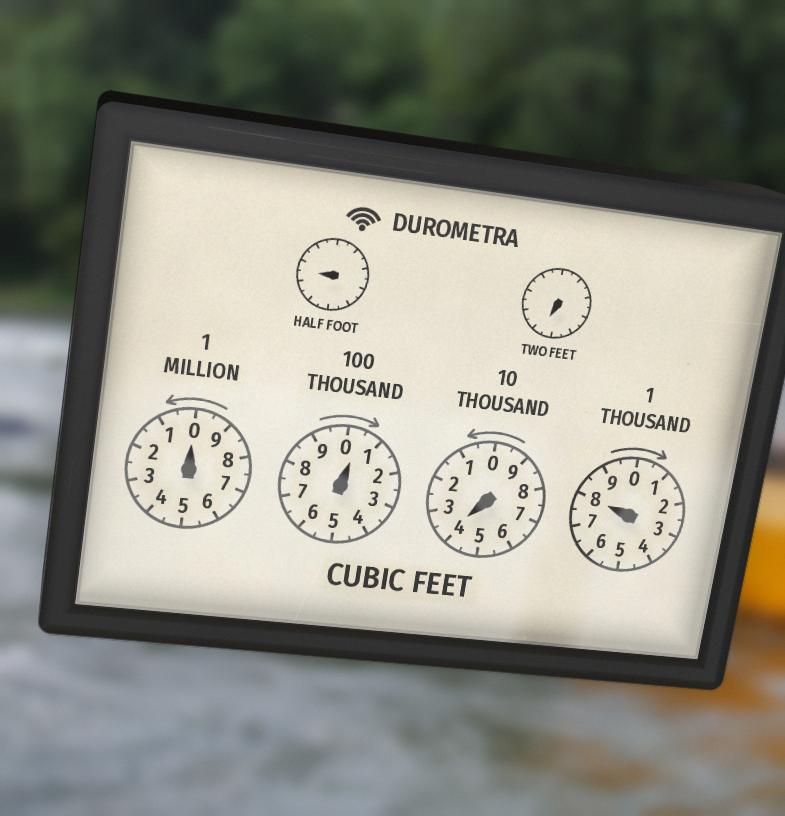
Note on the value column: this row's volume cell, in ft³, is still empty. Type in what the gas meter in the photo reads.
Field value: 3800 ft³
